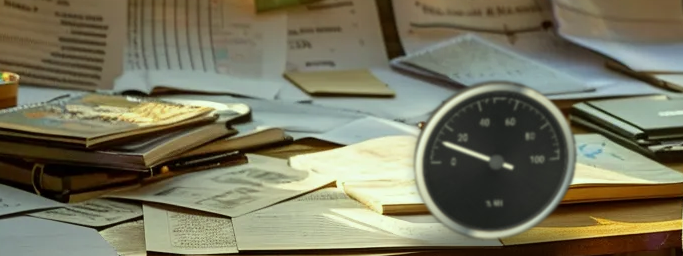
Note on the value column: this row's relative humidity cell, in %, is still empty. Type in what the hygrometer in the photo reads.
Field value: 12 %
